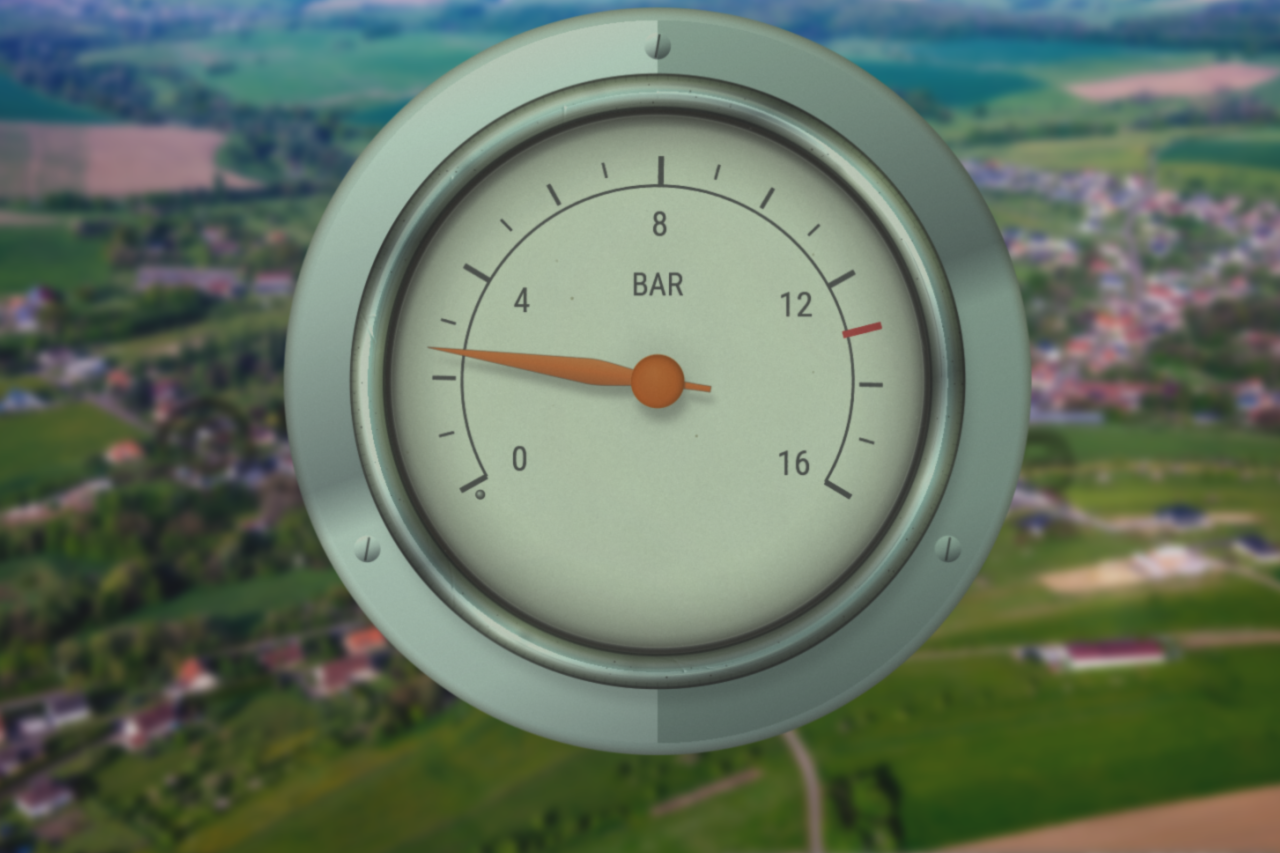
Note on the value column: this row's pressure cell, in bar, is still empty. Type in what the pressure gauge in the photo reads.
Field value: 2.5 bar
